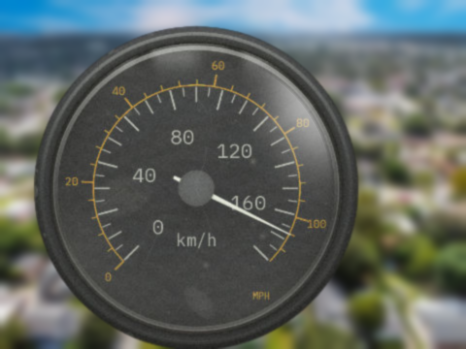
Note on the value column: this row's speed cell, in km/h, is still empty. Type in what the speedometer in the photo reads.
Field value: 167.5 km/h
